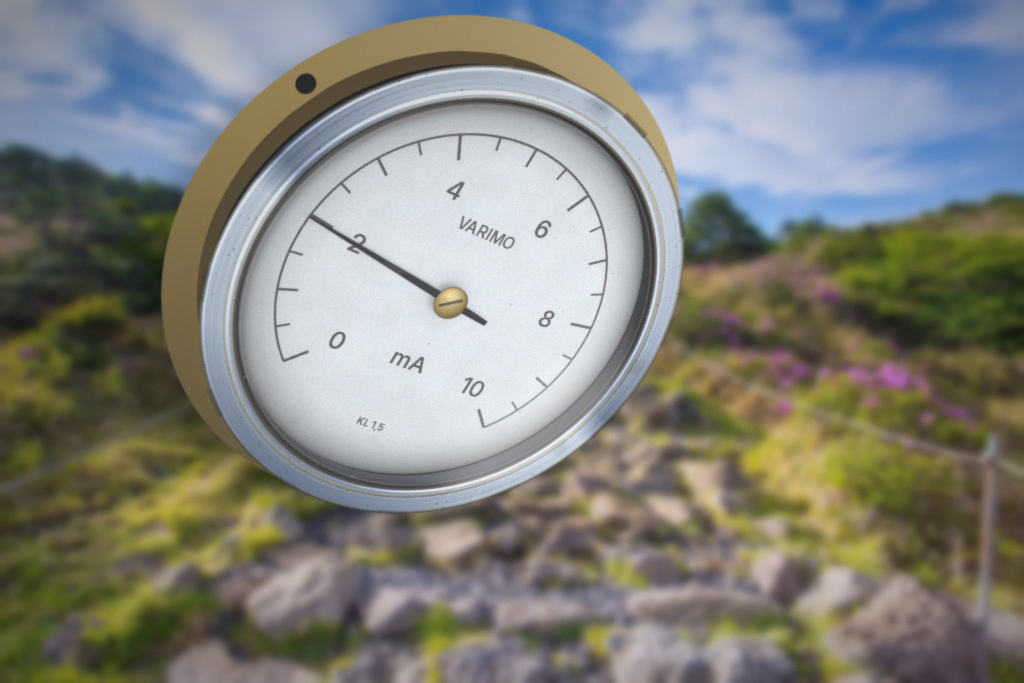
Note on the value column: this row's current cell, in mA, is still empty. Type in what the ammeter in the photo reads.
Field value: 2 mA
